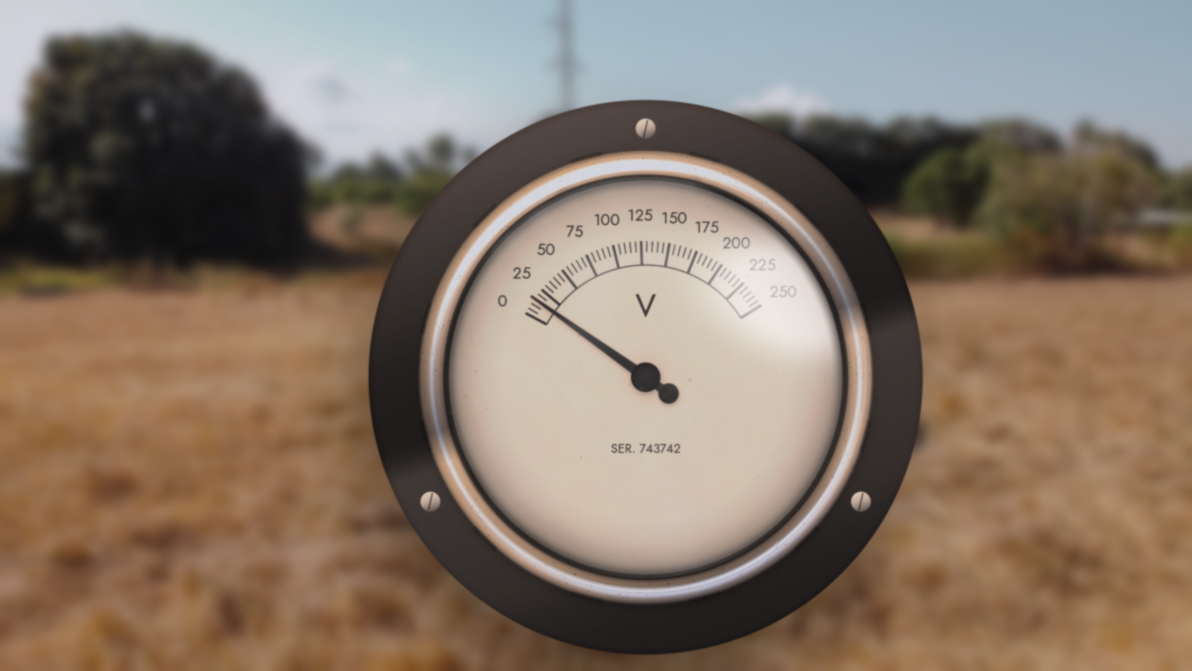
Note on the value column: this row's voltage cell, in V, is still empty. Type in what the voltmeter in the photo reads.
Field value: 15 V
